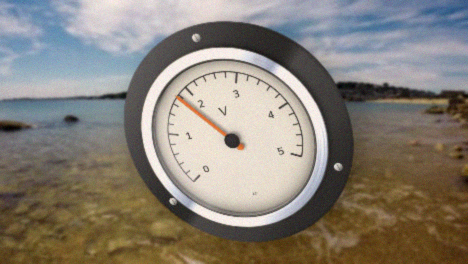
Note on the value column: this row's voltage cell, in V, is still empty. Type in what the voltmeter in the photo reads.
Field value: 1.8 V
